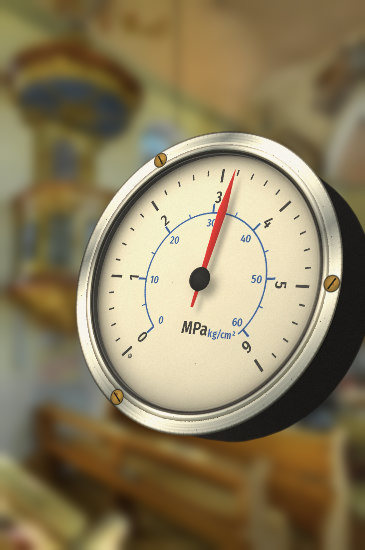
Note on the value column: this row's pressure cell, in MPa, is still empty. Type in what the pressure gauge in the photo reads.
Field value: 3.2 MPa
